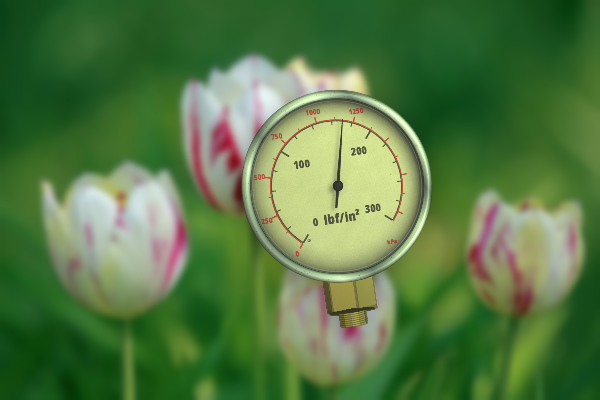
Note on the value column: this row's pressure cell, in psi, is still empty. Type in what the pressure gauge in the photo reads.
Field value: 170 psi
